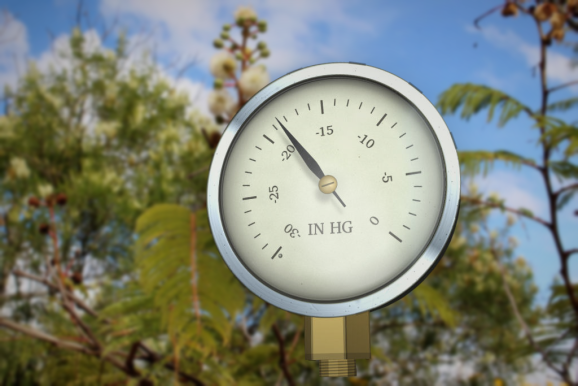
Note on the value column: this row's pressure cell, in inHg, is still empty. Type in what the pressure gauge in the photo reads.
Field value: -18.5 inHg
